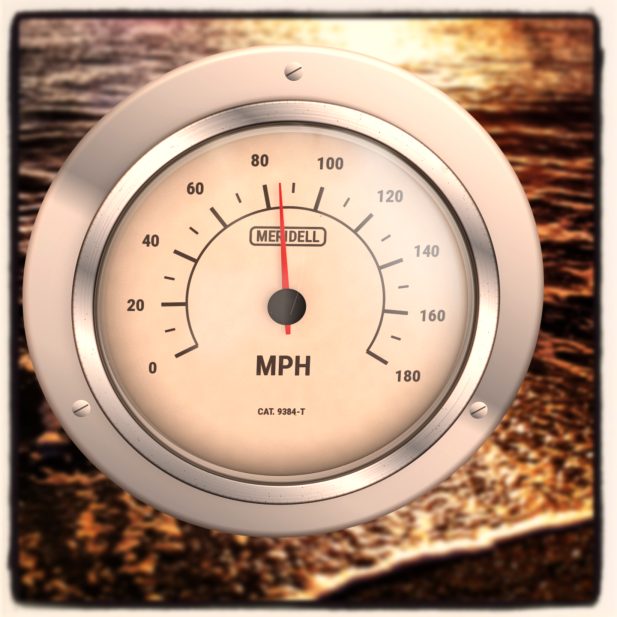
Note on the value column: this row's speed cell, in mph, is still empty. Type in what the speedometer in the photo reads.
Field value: 85 mph
